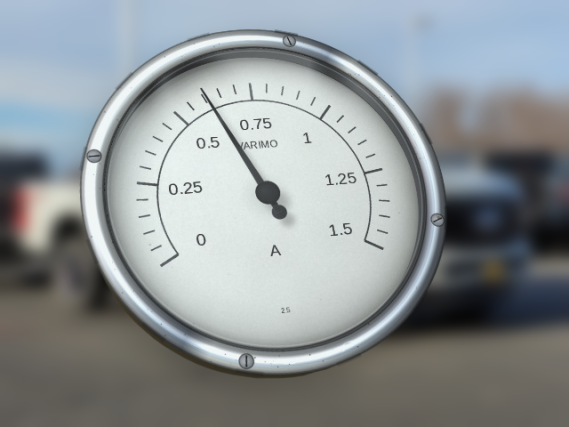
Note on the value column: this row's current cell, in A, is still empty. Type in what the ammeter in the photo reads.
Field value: 0.6 A
